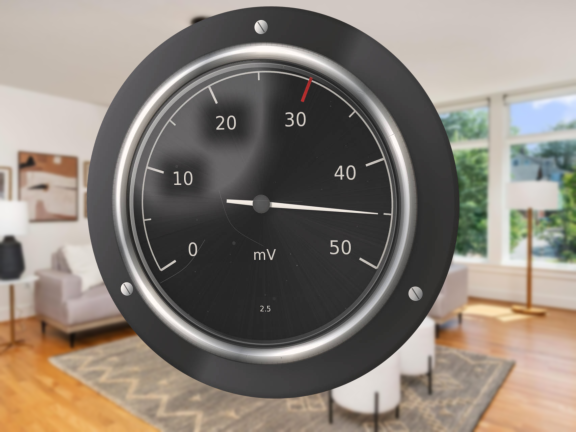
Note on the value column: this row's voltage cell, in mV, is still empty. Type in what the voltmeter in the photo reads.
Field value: 45 mV
